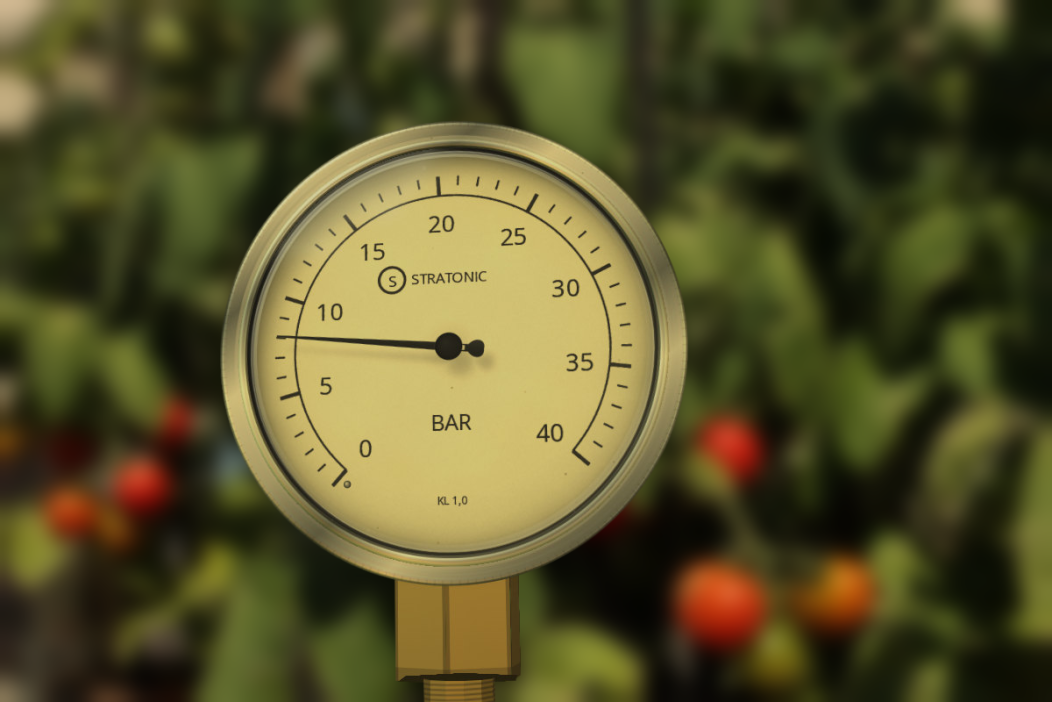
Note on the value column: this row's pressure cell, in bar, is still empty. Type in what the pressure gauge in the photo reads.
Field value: 8 bar
